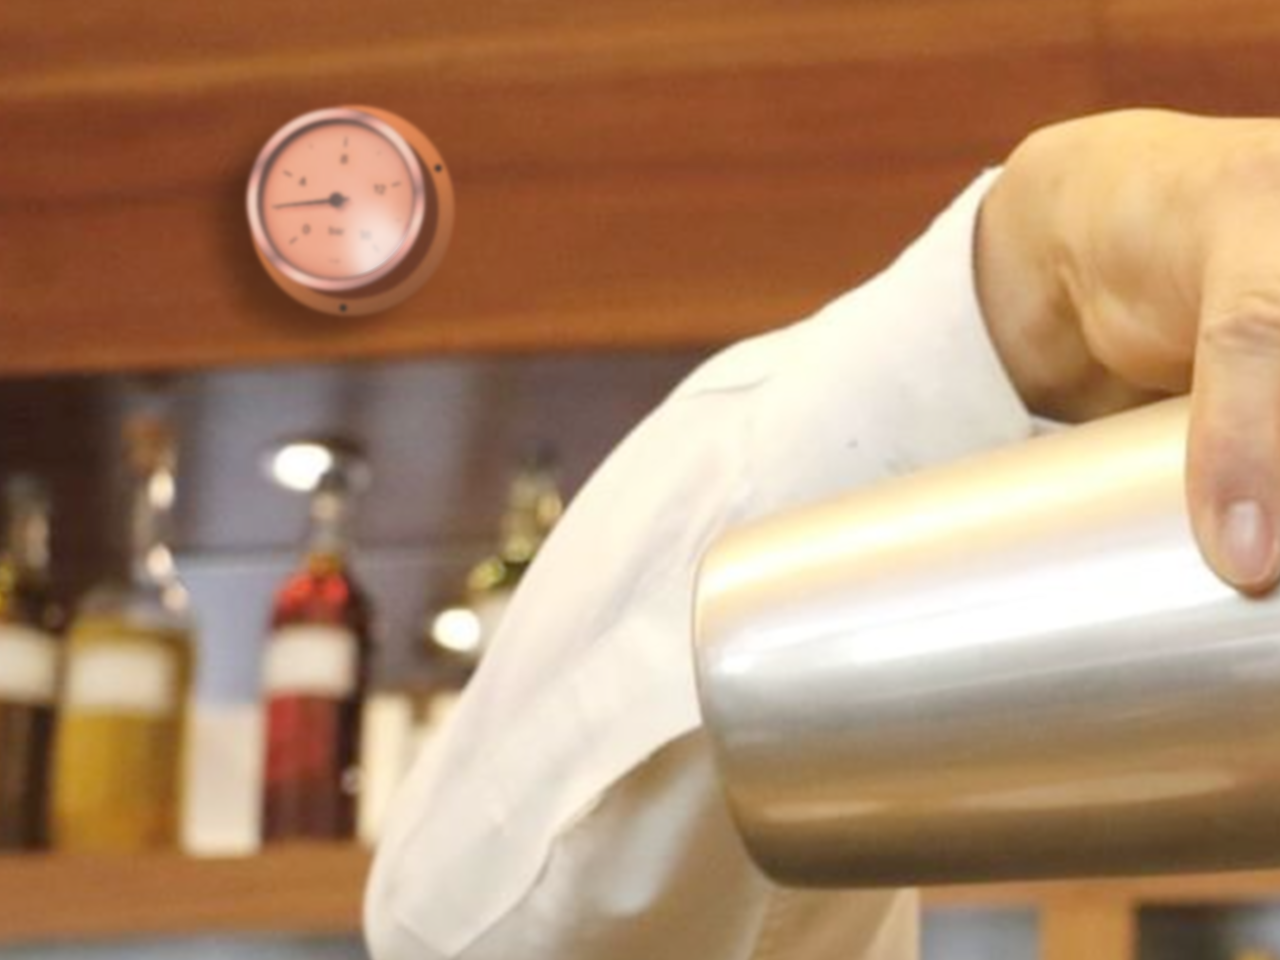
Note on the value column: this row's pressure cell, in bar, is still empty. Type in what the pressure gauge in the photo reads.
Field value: 2 bar
